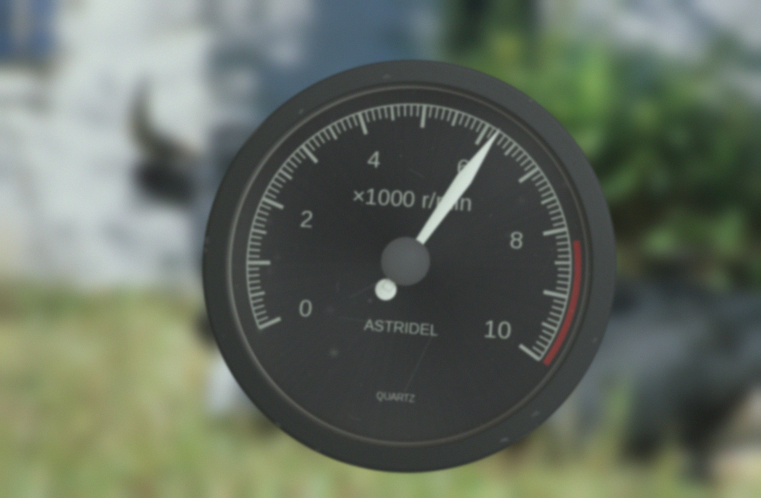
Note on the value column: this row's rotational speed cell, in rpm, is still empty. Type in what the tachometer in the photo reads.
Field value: 6200 rpm
